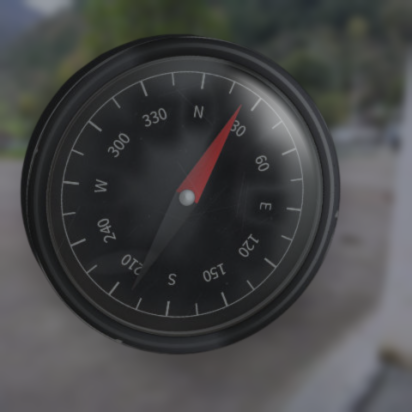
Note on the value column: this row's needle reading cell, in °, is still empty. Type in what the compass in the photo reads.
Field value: 22.5 °
